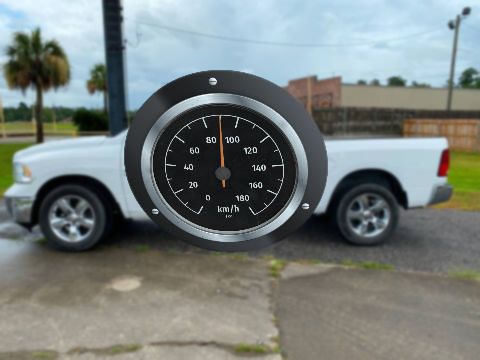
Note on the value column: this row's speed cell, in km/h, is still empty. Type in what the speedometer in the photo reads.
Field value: 90 km/h
